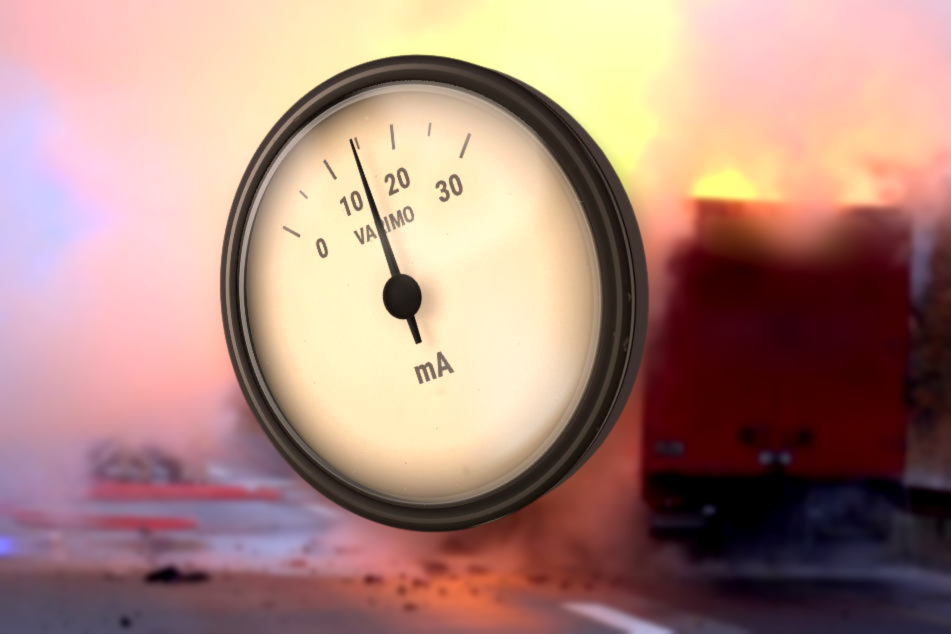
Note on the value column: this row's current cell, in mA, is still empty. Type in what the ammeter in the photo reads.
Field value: 15 mA
